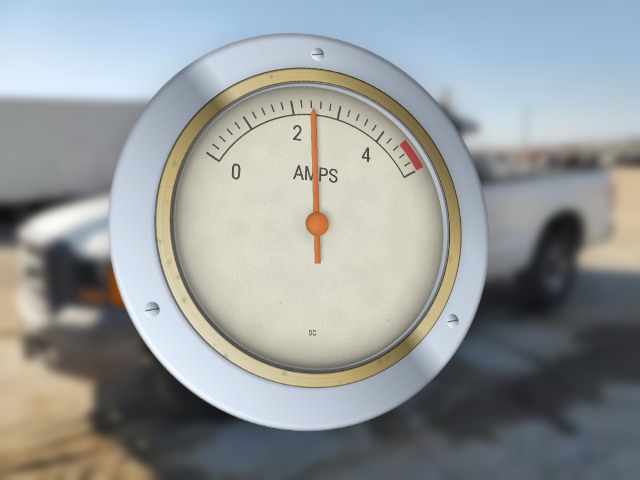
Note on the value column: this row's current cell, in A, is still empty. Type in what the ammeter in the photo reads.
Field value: 2.4 A
